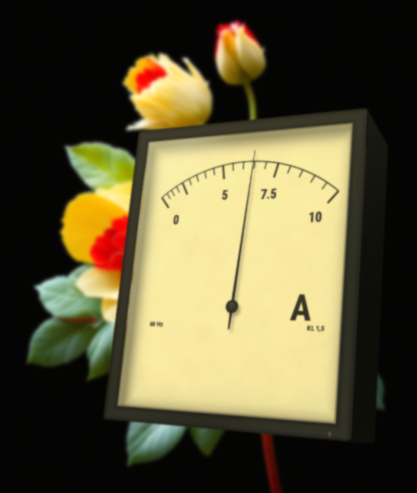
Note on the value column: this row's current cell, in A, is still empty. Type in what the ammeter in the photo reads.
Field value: 6.5 A
